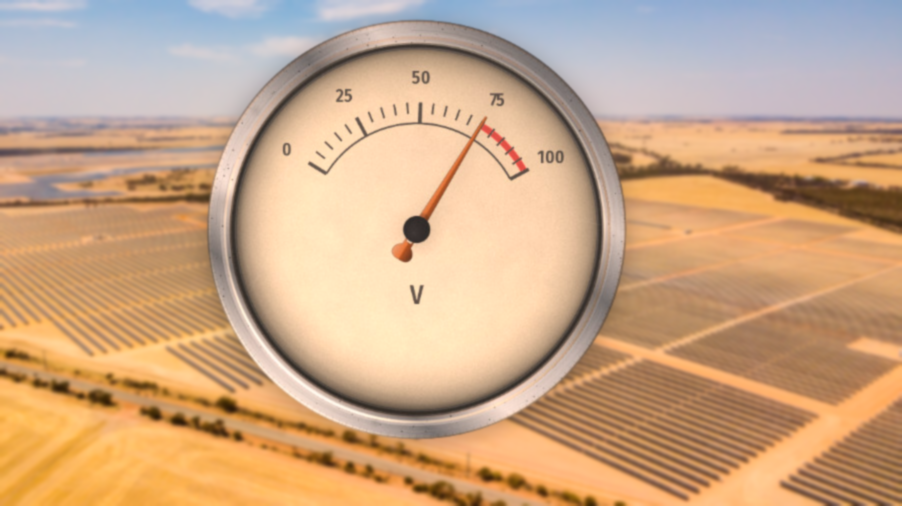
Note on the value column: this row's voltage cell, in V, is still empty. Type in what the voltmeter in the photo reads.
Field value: 75 V
